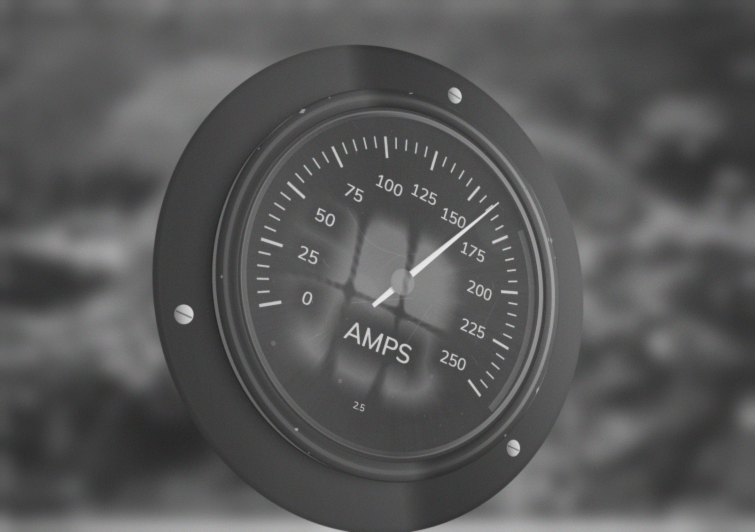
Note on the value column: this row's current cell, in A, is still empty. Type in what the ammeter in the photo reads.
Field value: 160 A
